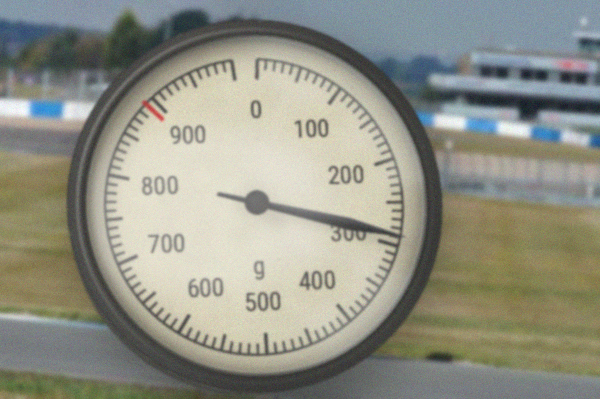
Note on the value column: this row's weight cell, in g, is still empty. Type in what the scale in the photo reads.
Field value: 290 g
